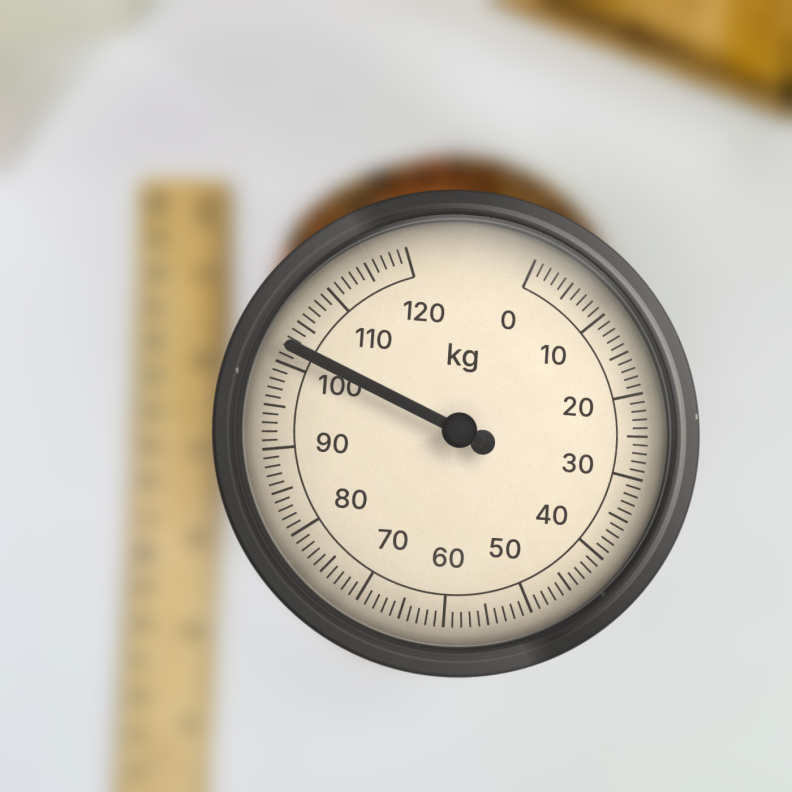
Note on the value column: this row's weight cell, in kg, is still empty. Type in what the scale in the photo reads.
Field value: 102 kg
